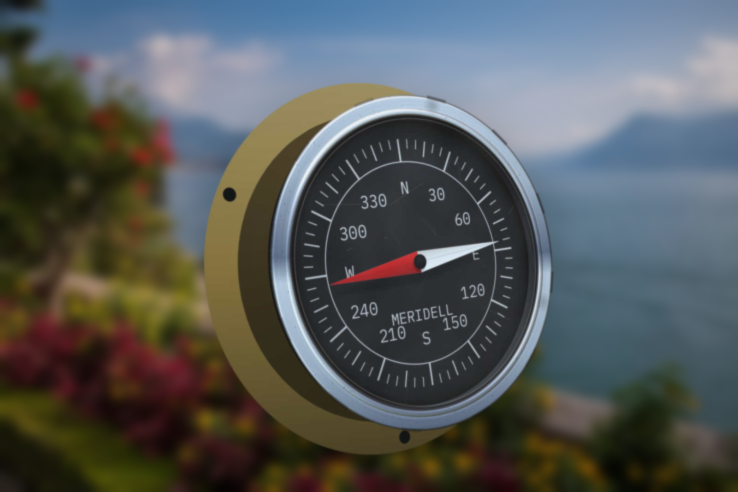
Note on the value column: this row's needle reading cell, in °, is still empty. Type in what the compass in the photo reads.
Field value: 265 °
